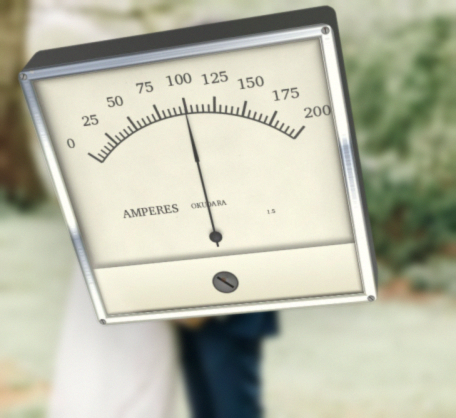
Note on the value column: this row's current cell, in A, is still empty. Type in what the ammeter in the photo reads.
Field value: 100 A
